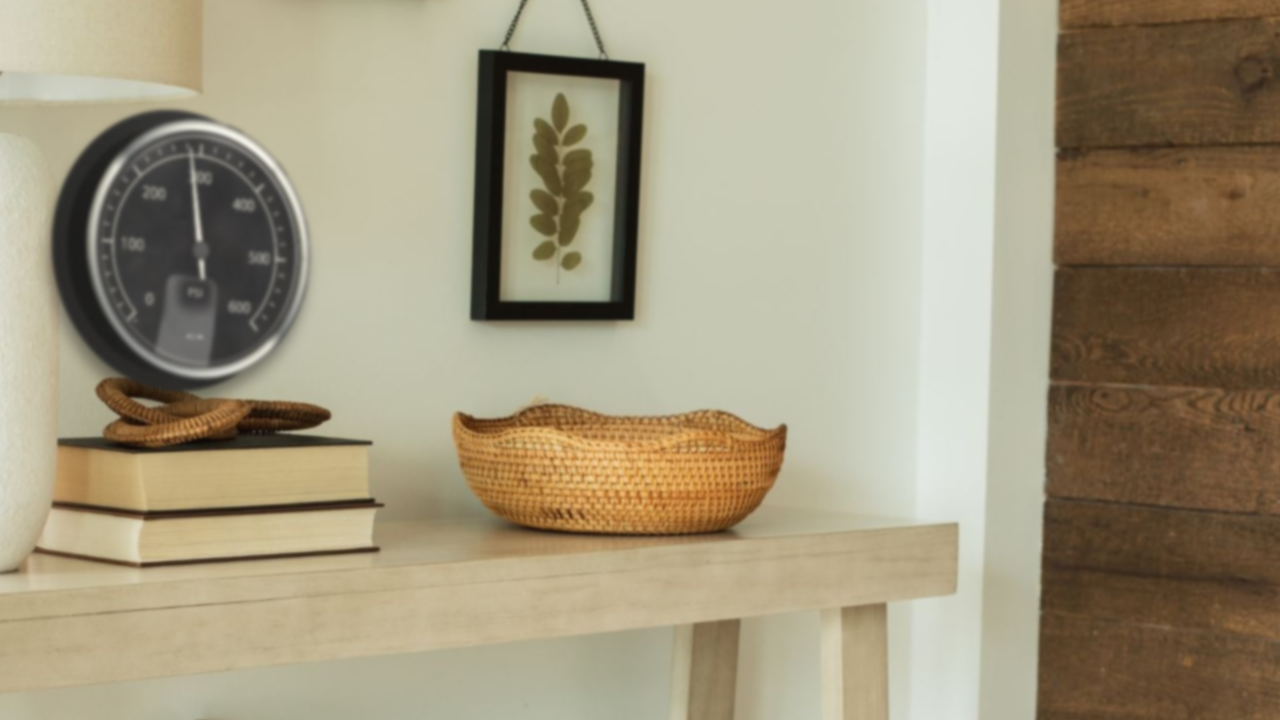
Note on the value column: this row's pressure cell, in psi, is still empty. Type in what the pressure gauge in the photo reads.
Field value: 280 psi
